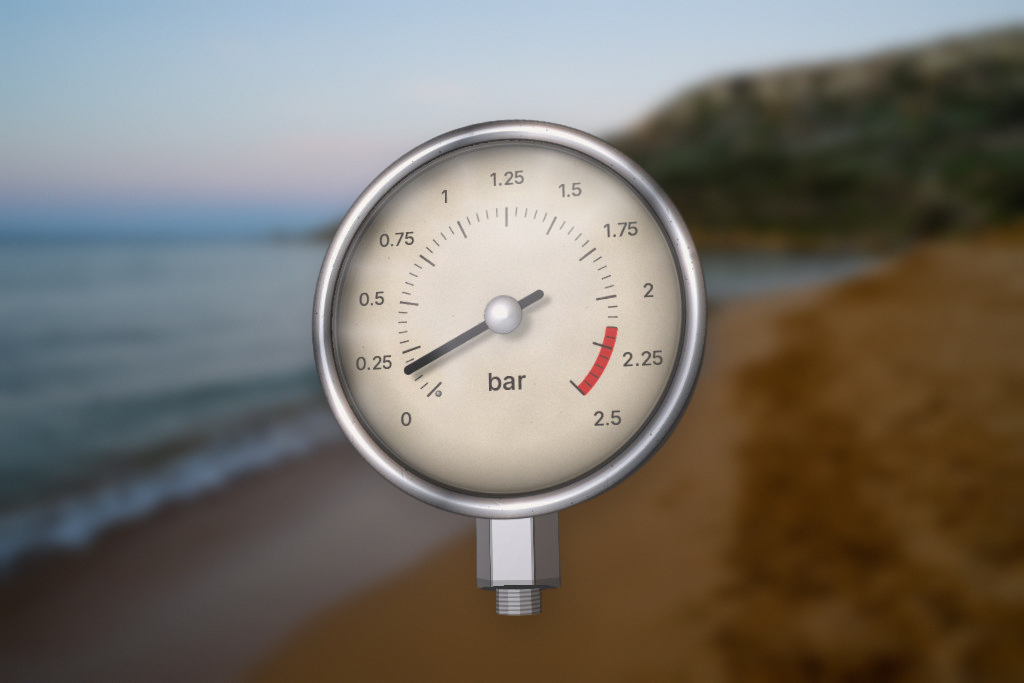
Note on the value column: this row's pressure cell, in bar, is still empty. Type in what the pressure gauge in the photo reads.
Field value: 0.15 bar
